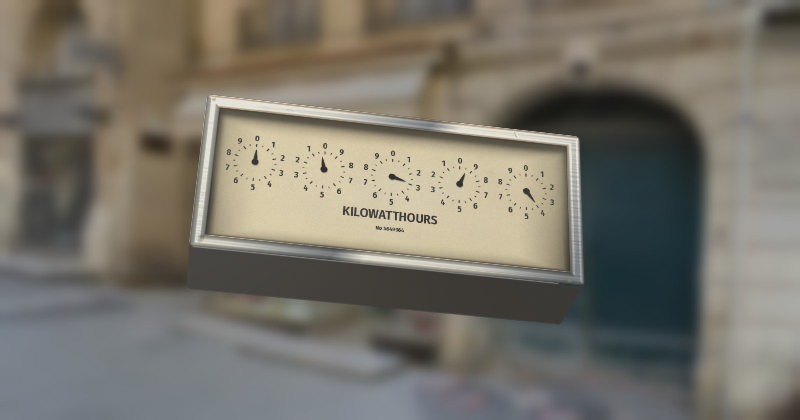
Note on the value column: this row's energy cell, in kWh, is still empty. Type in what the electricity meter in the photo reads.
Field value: 294 kWh
